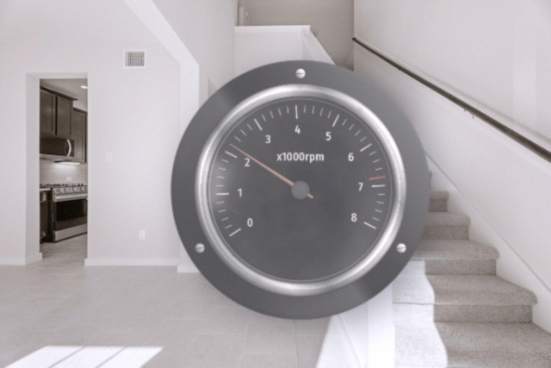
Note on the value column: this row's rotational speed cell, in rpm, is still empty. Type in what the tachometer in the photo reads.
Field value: 2200 rpm
